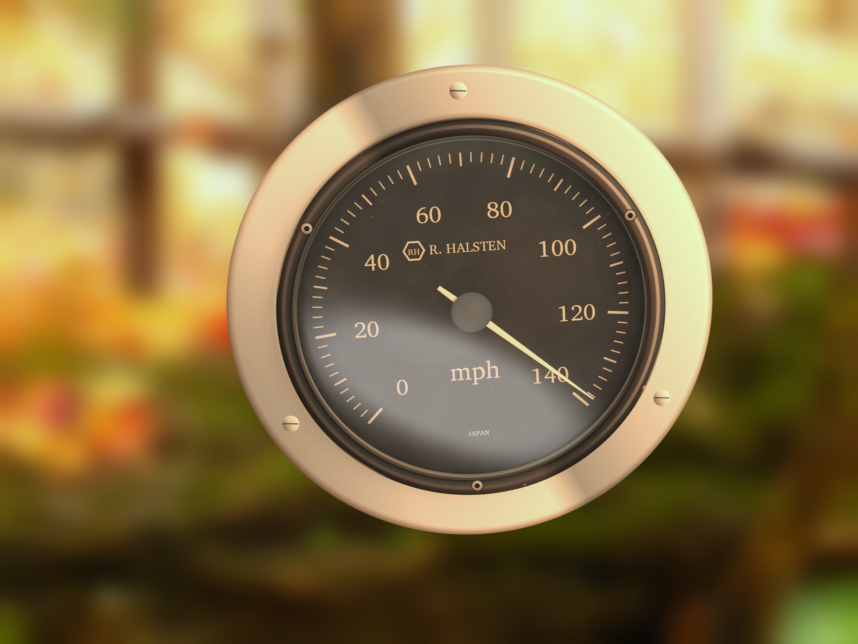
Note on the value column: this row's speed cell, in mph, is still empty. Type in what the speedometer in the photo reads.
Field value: 138 mph
